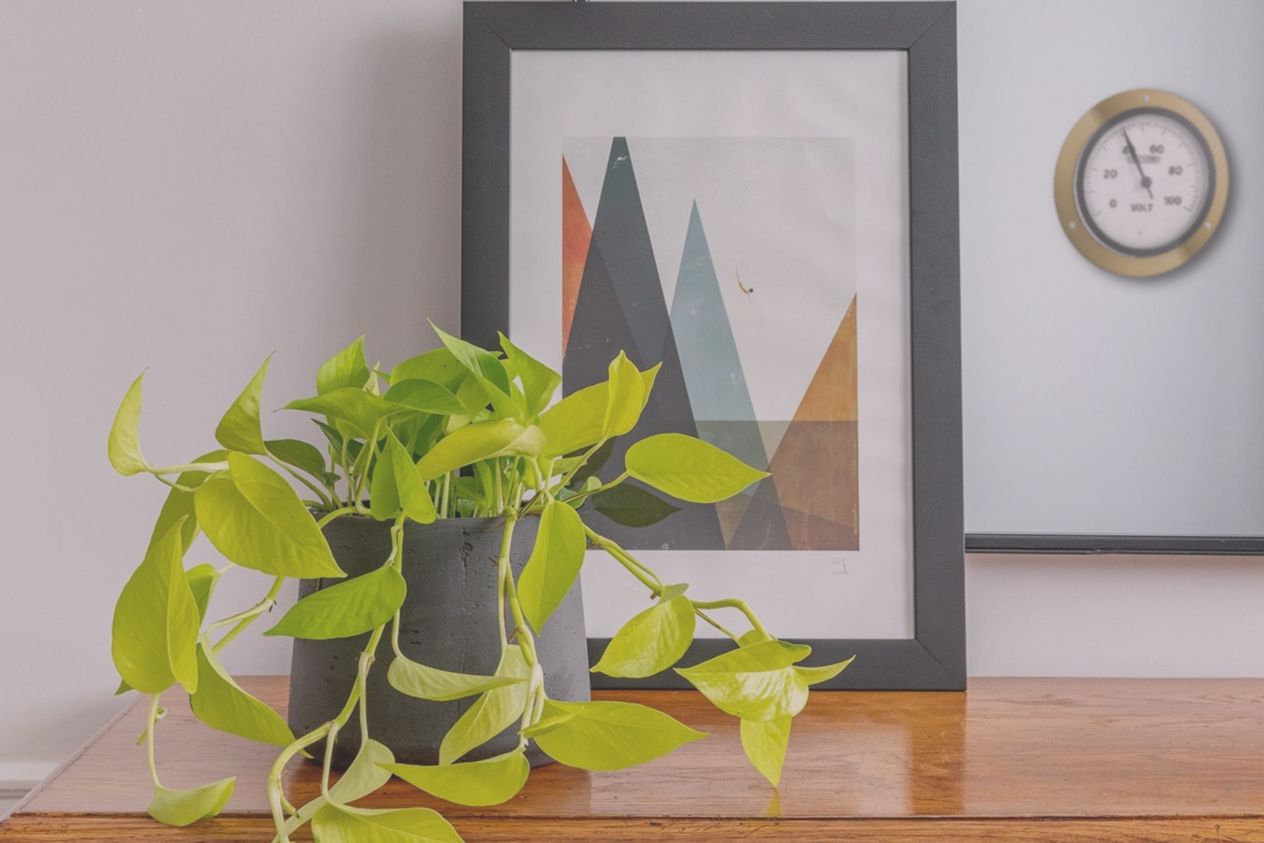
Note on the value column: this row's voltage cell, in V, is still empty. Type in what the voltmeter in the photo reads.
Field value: 40 V
